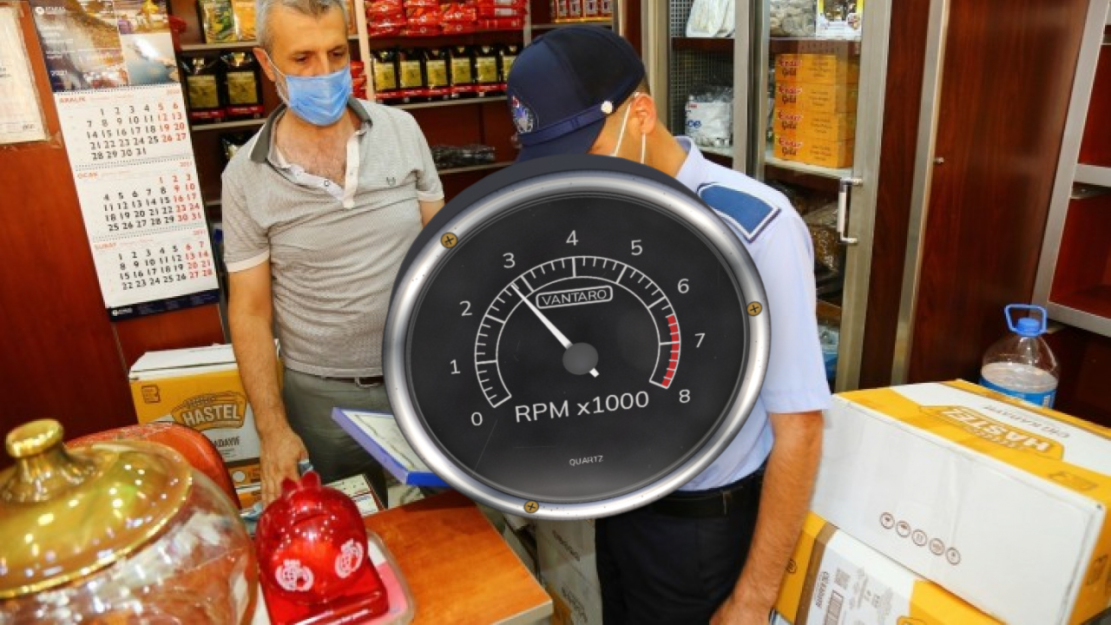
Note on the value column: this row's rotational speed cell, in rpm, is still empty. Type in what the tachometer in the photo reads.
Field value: 2800 rpm
